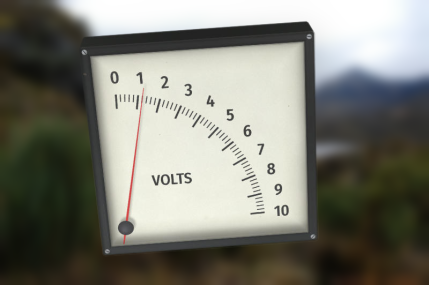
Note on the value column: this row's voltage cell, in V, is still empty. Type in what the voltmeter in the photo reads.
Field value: 1.2 V
